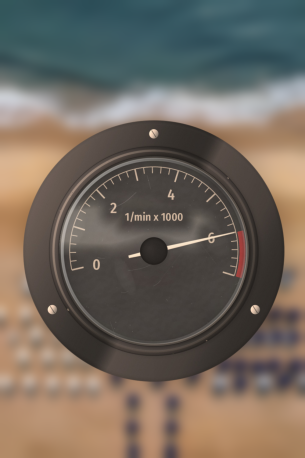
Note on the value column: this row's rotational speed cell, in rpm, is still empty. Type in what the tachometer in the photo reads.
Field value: 6000 rpm
